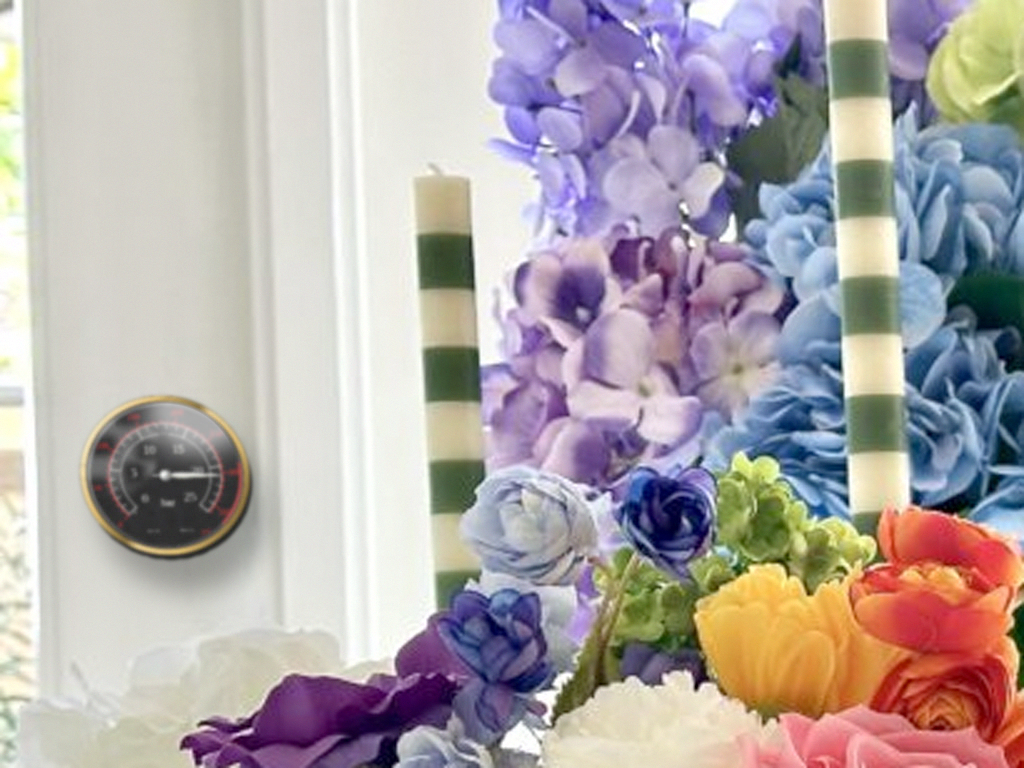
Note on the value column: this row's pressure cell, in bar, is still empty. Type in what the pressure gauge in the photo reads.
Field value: 21 bar
